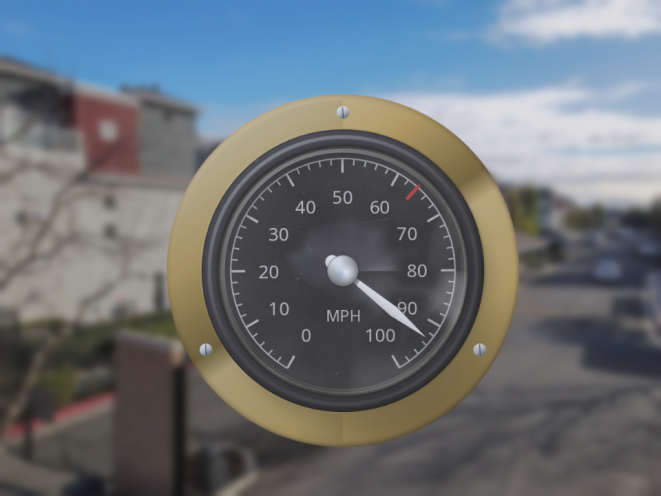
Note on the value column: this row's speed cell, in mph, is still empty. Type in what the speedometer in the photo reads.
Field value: 93 mph
